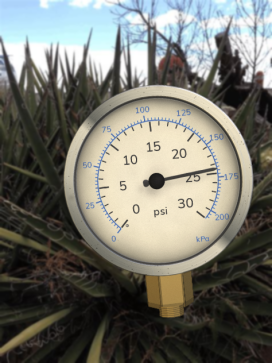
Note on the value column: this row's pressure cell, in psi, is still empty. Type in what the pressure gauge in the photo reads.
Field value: 24.5 psi
